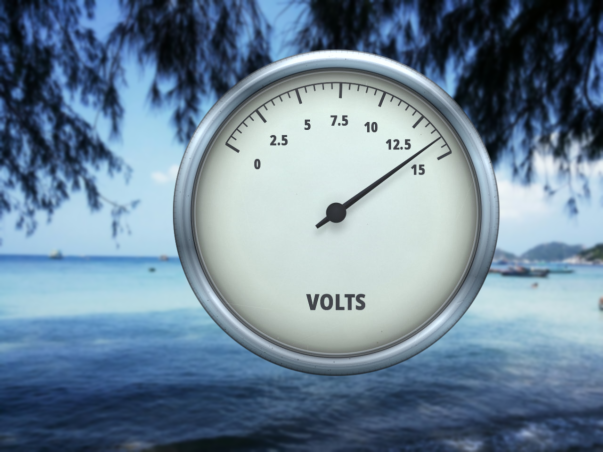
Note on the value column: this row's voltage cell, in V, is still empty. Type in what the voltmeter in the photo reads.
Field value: 14 V
